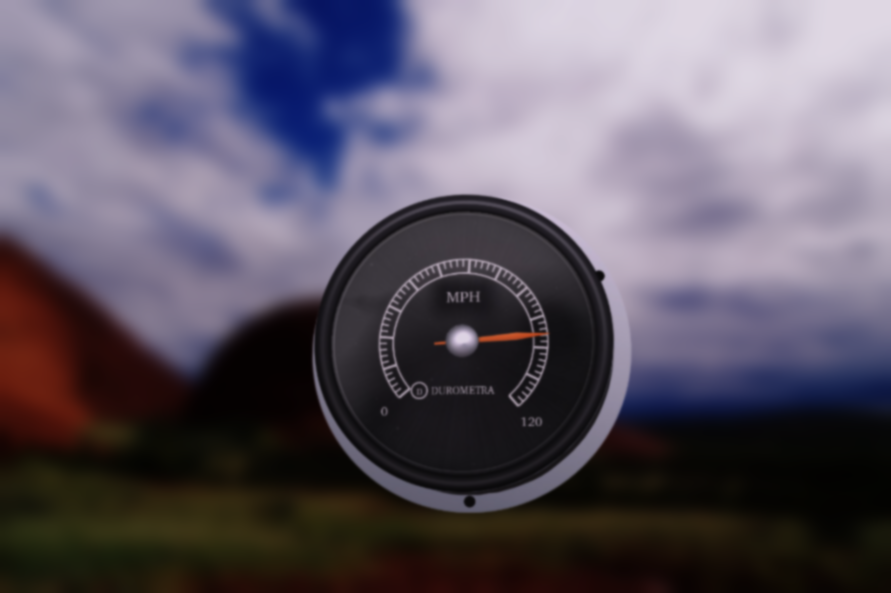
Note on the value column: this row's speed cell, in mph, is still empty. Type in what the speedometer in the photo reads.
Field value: 96 mph
